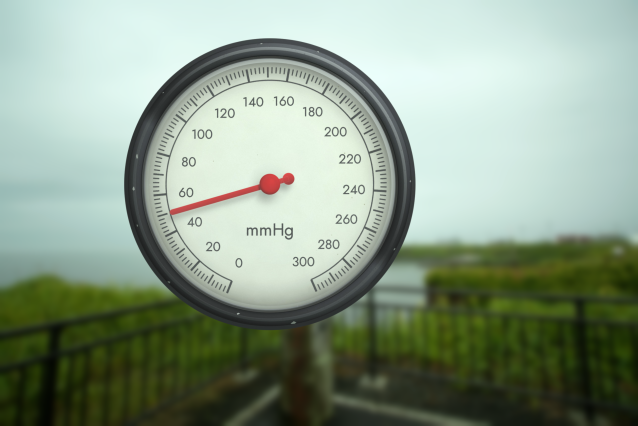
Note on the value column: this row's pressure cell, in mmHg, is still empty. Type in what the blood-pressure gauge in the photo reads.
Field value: 50 mmHg
